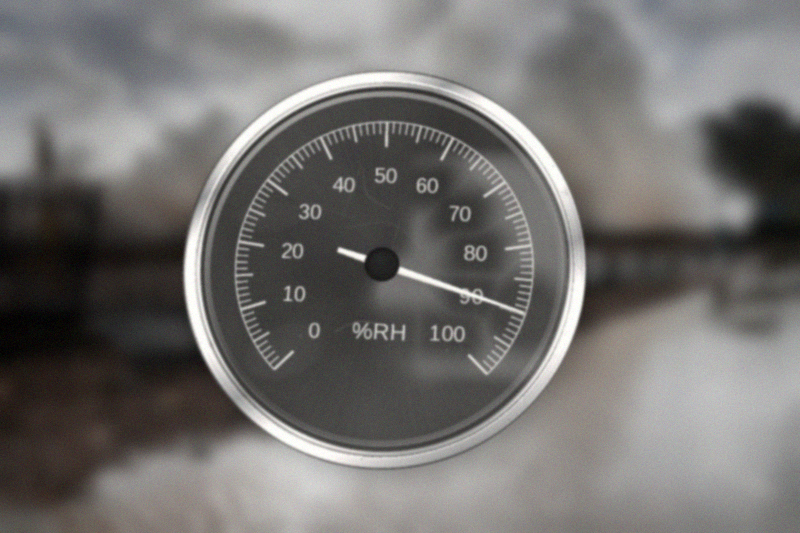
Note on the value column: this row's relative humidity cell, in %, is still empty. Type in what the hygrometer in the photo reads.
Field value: 90 %
